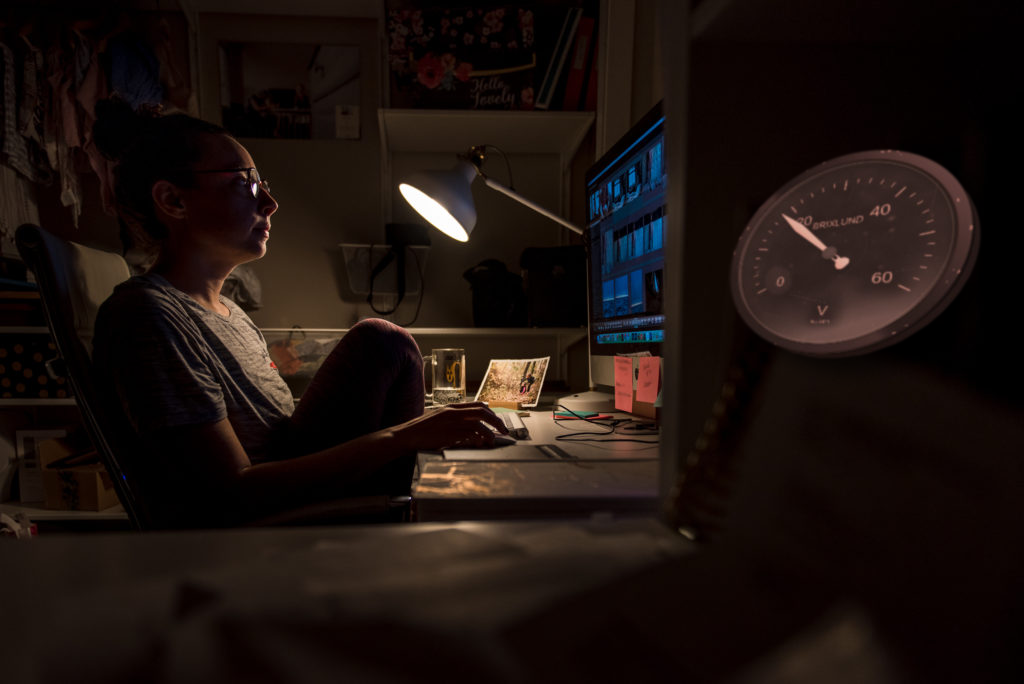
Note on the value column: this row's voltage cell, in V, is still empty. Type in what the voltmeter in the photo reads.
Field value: 18 V
